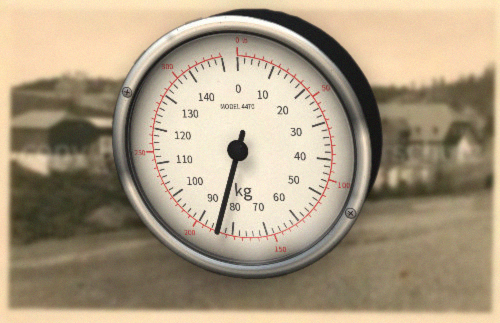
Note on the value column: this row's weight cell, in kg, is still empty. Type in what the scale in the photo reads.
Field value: 84 kg
